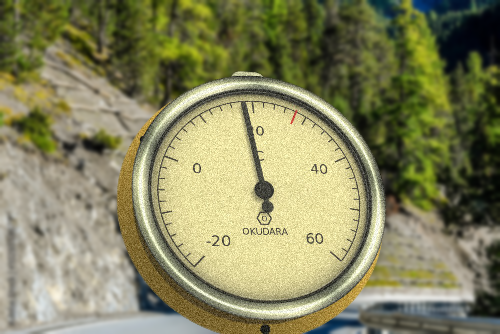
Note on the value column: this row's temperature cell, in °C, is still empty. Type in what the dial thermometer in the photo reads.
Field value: 18 °C
